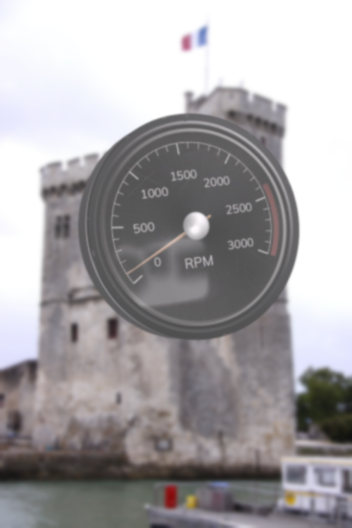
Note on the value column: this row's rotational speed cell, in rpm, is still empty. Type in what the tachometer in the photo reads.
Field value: 100 rpm
